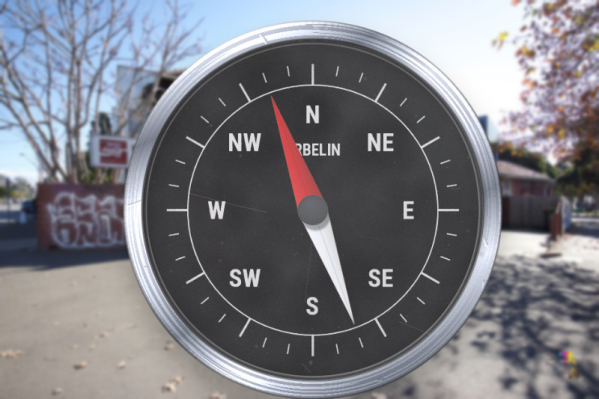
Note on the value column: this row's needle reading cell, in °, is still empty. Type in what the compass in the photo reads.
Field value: 340 °
